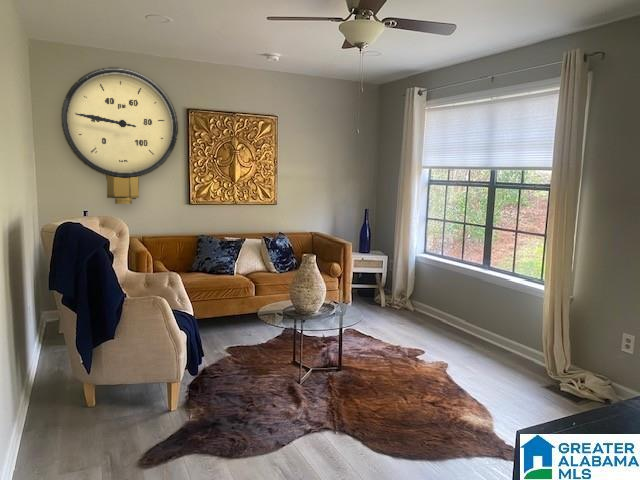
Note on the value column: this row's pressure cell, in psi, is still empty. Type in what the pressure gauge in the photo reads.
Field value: 20 psi
